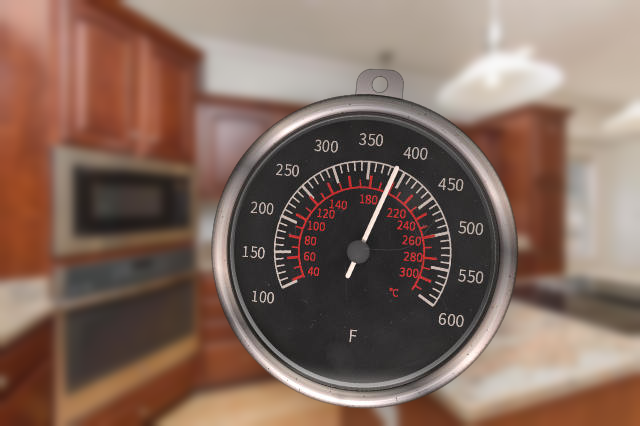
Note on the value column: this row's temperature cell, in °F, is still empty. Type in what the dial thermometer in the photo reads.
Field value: 390 °F
